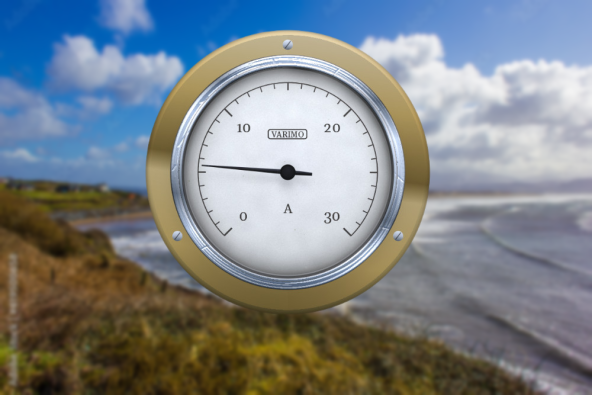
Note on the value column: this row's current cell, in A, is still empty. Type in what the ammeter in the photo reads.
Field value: 5.5 A
